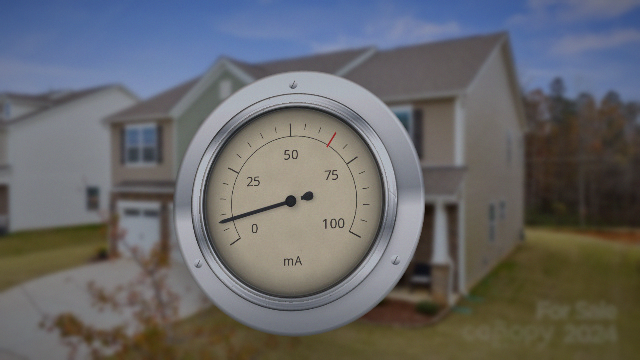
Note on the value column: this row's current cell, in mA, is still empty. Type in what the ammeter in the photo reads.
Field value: 7.5 mA
